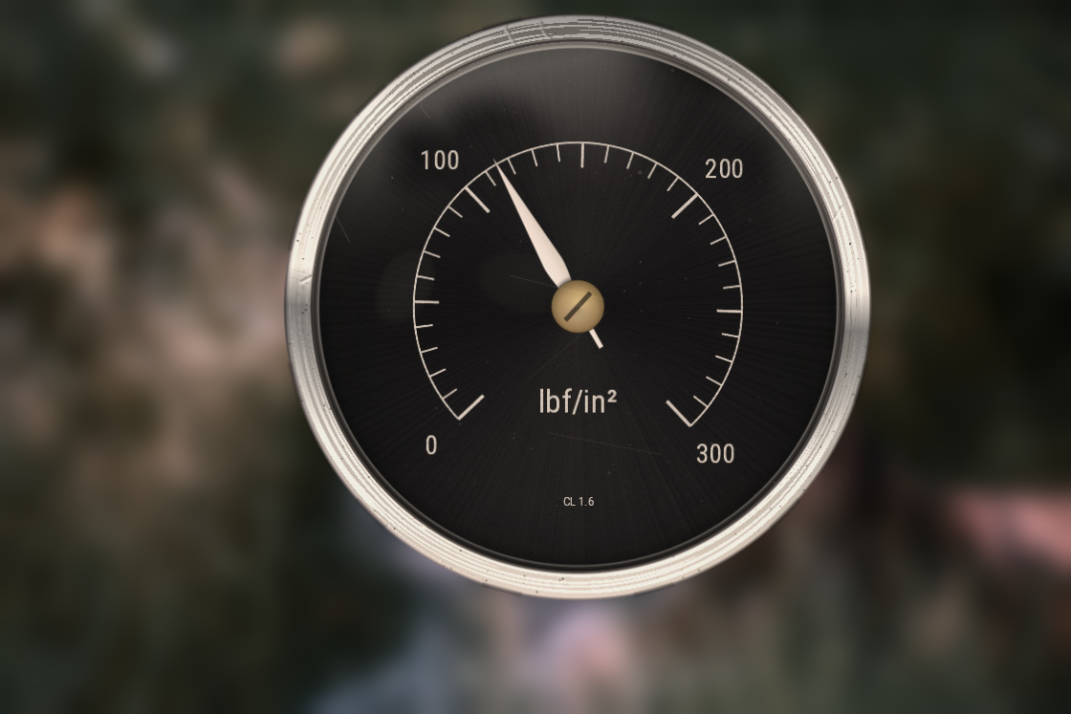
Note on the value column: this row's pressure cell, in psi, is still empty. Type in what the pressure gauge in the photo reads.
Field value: 115 psi
